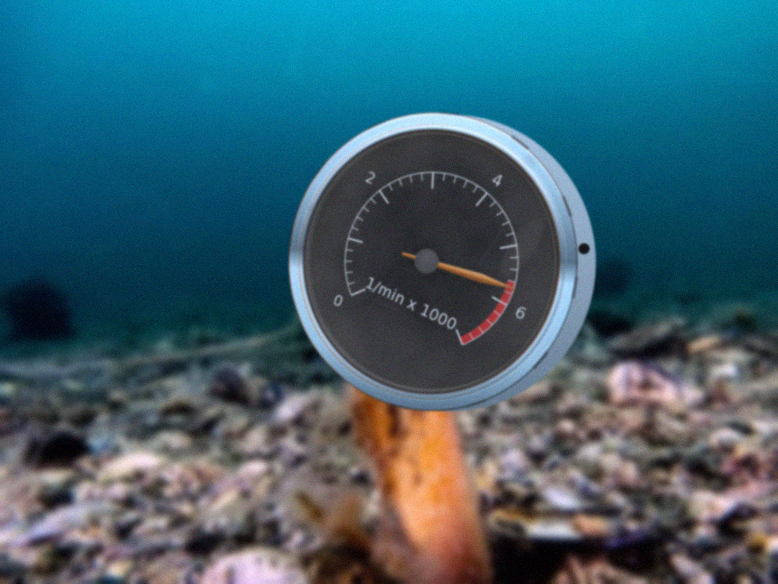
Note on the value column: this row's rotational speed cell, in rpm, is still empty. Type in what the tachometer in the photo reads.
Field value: 5700 rpm
